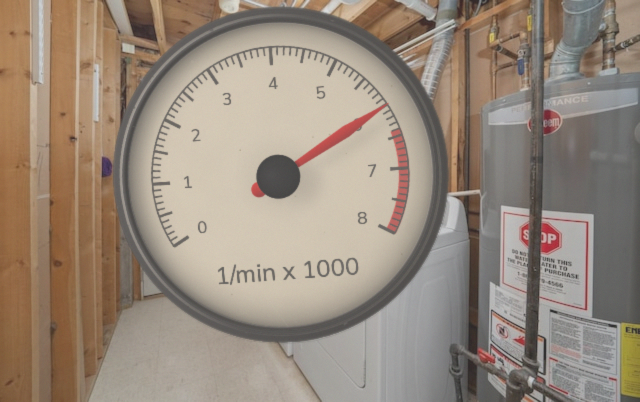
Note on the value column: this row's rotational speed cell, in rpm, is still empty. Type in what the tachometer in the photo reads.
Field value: 6000 rpm
